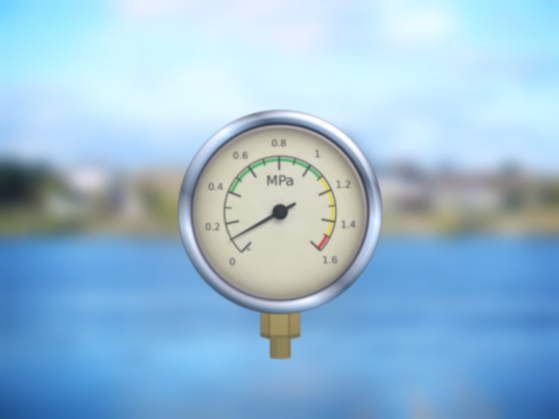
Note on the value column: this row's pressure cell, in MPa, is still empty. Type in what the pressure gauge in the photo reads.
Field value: 0.1 MPa
